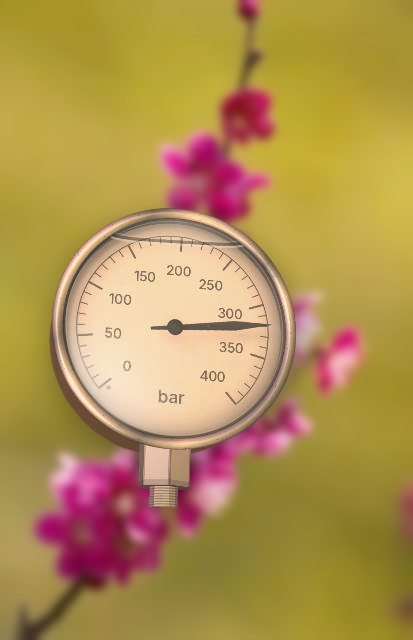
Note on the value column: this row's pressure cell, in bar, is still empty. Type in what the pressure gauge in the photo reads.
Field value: 320 bar
